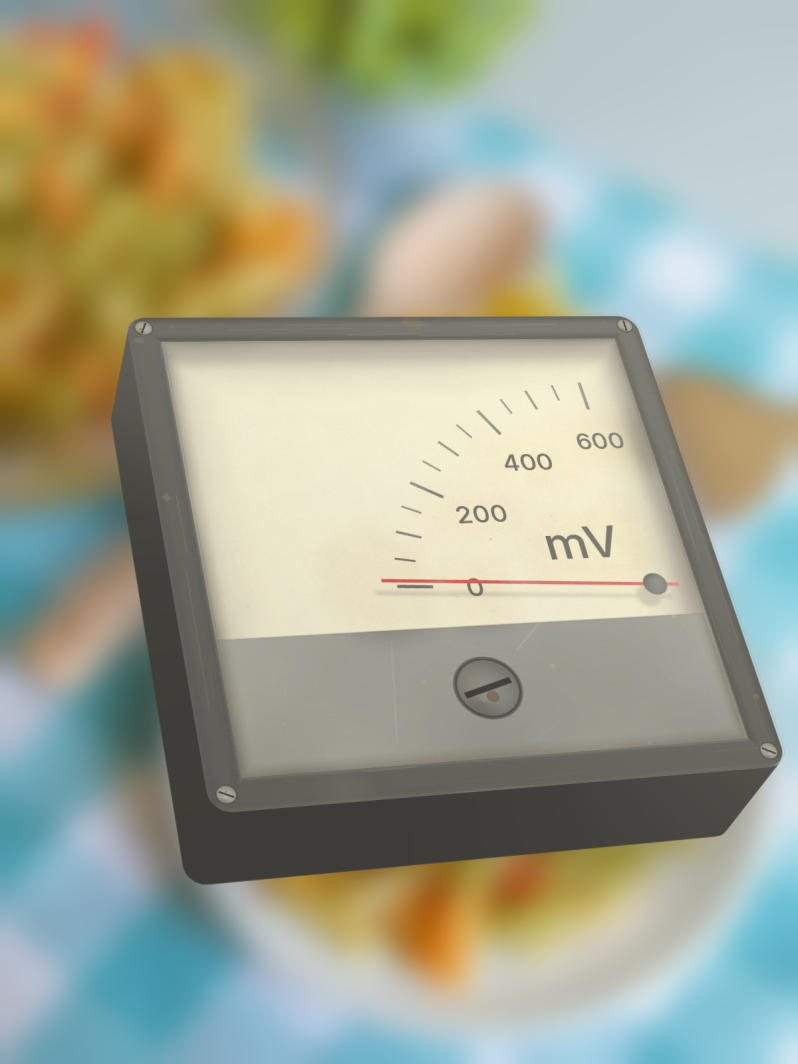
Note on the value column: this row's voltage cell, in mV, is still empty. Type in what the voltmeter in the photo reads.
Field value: 0 mV
